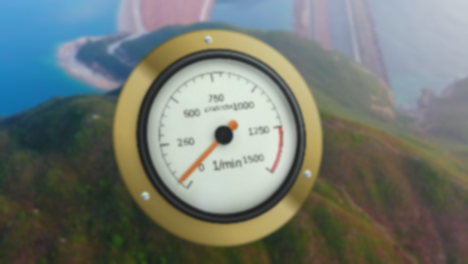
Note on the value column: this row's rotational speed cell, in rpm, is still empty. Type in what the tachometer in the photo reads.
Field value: 50 rpm
